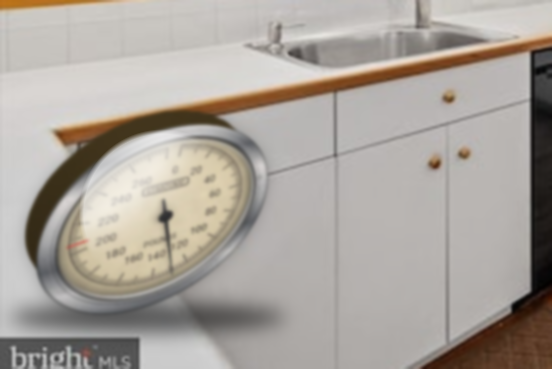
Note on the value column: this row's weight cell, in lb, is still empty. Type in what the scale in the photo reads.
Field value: 130 lb
